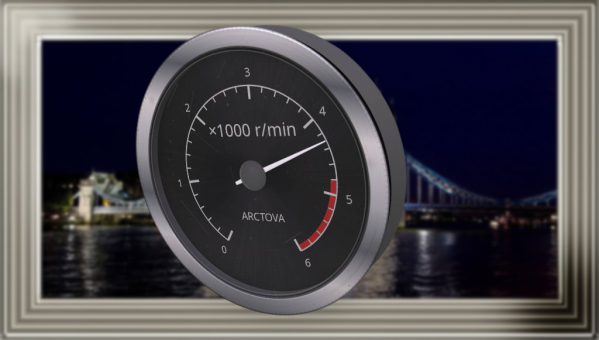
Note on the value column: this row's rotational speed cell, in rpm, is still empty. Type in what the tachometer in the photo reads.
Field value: 4300 rpm
